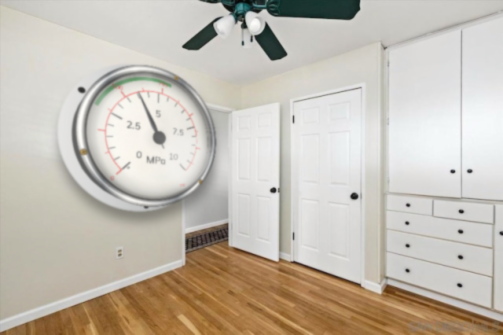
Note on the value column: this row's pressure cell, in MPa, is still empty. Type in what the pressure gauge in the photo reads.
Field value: 4 MPa
